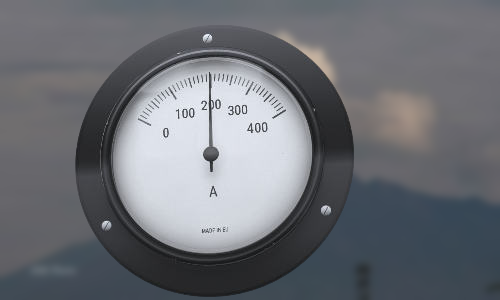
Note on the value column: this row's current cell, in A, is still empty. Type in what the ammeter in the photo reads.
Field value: 200 A
